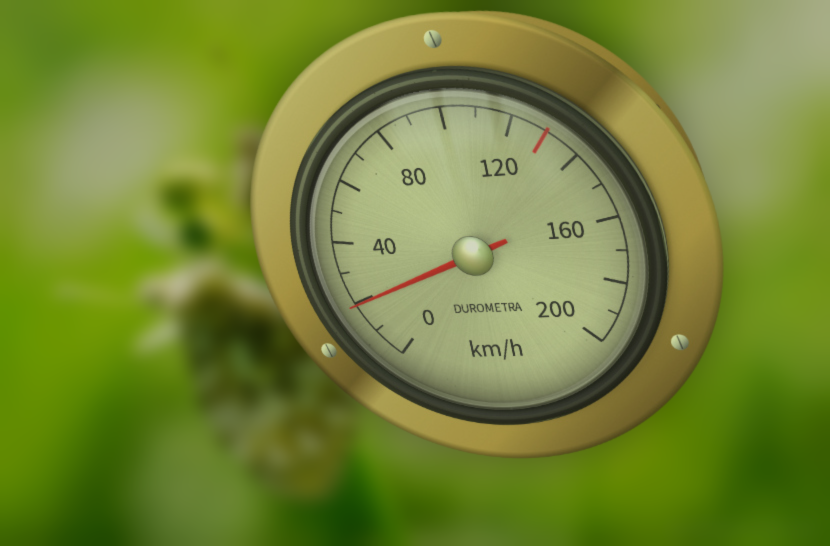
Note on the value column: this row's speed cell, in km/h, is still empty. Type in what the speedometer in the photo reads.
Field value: 20 km/h
